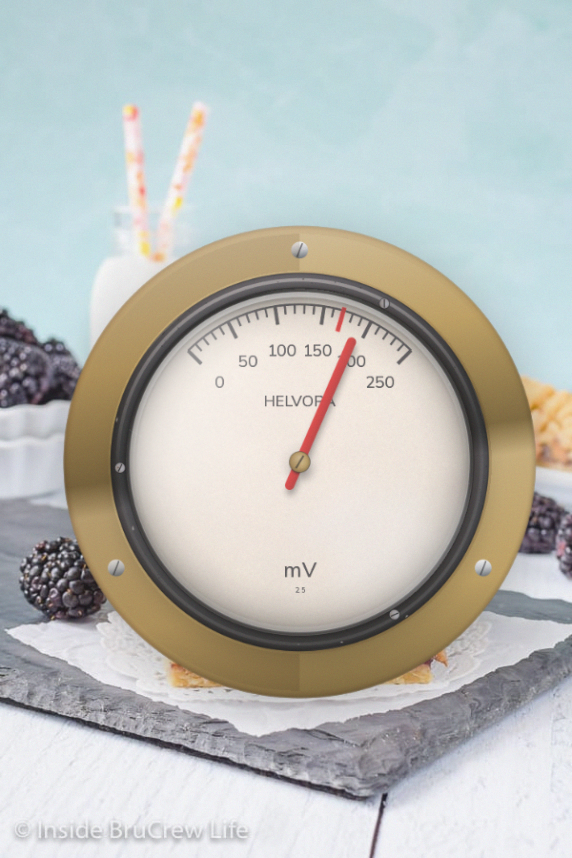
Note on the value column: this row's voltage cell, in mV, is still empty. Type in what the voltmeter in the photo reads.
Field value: 190 mV
